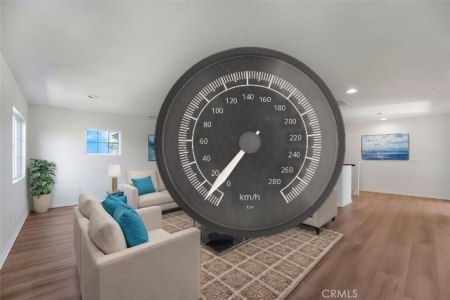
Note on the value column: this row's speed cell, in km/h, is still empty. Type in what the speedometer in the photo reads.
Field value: 10 km/h
